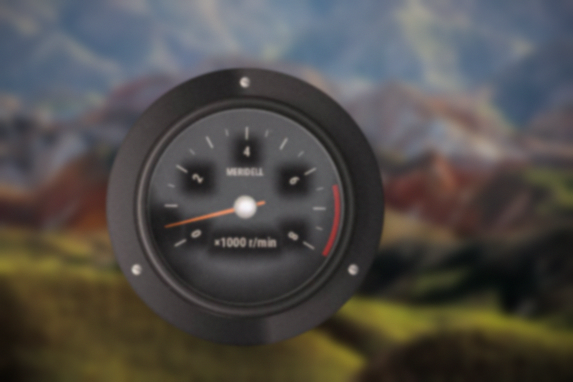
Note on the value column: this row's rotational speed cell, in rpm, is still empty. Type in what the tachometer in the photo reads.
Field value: 500 rpm
